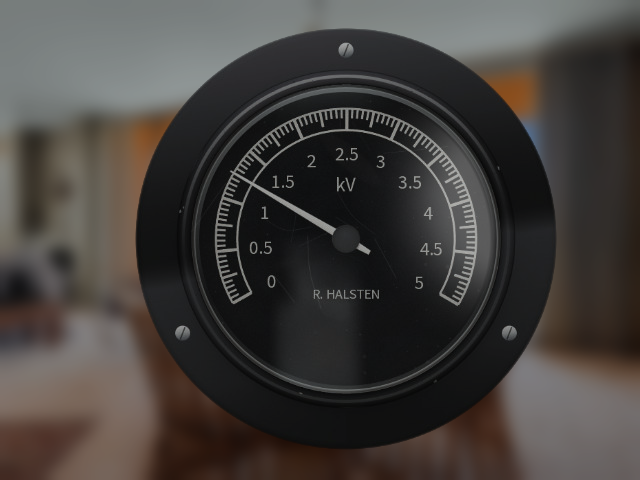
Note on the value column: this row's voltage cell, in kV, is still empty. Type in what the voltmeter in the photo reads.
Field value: 1.25 kV
